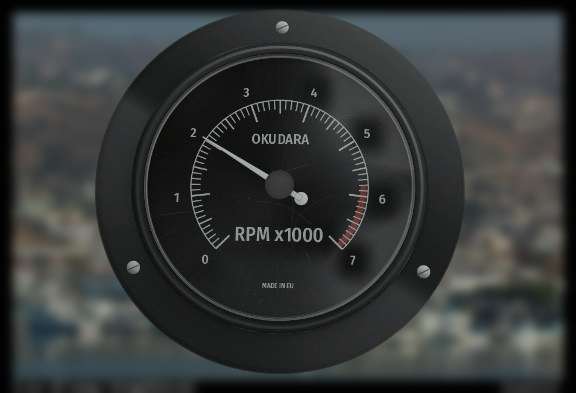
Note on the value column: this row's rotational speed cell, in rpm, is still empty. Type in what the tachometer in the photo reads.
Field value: 2000 rpm
